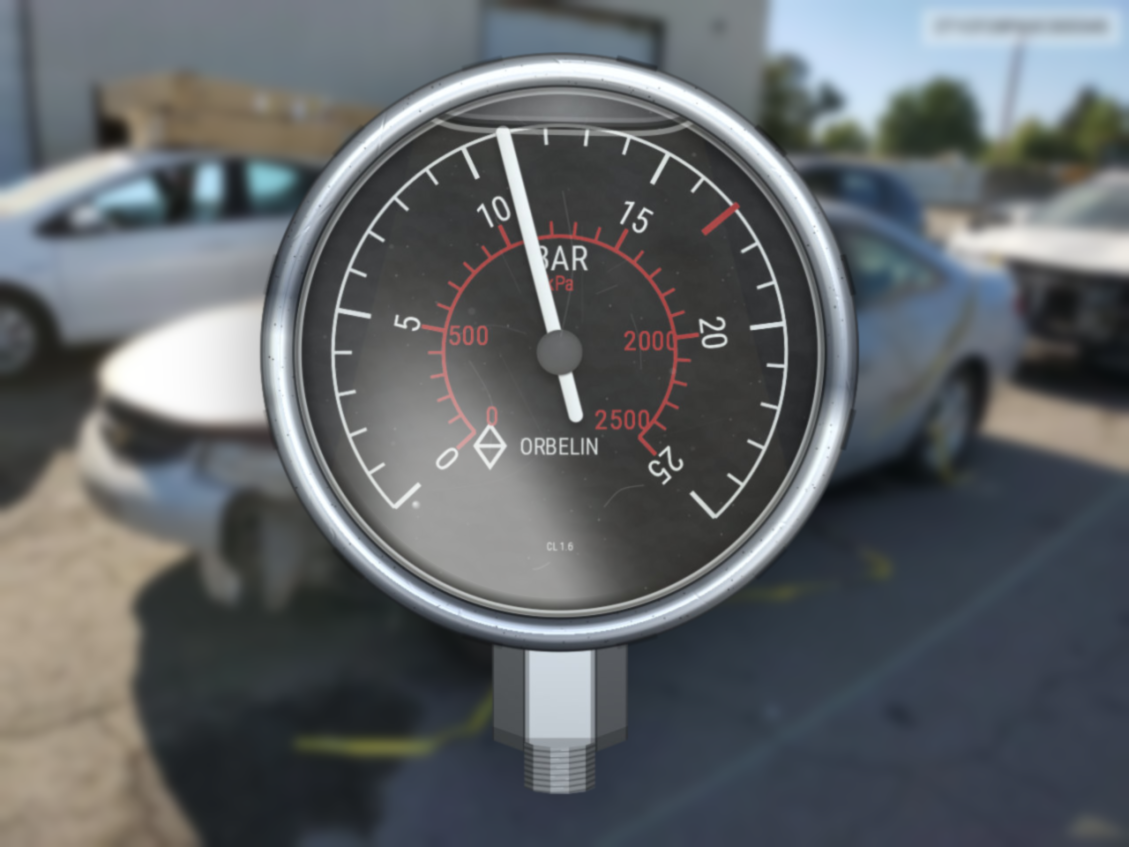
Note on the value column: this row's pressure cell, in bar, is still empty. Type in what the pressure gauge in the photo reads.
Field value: 11 bar
